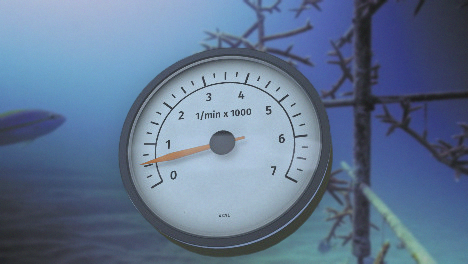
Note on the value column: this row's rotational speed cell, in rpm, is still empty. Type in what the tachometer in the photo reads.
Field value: 500 rpm
